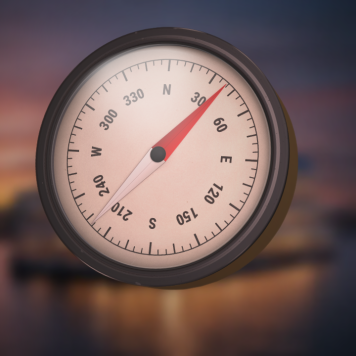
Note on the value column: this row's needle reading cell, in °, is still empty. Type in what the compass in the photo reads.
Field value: 40 °
